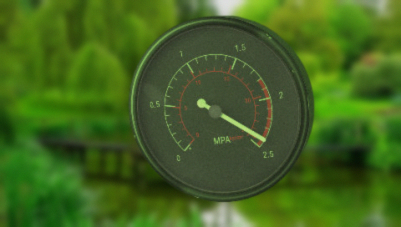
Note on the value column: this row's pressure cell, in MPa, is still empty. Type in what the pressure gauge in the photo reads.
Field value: 2.4 MPa
